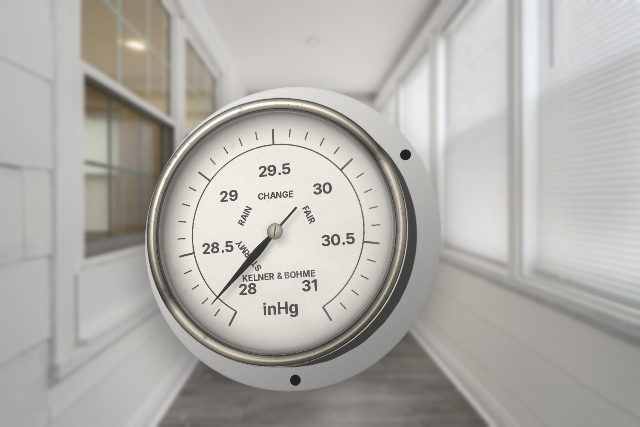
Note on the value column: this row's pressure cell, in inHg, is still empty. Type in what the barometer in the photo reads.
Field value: 28.15 inHg
